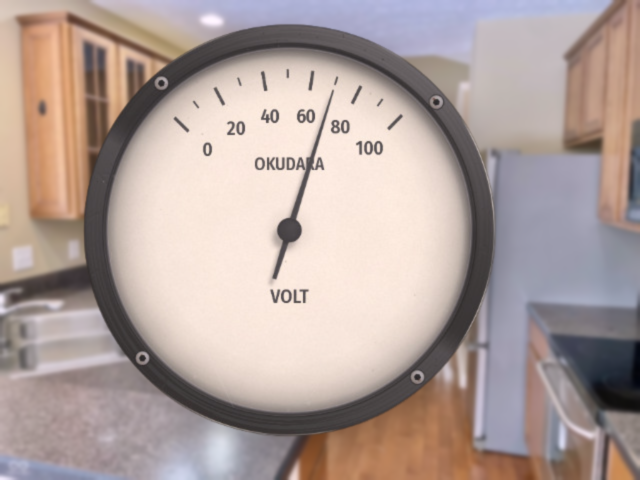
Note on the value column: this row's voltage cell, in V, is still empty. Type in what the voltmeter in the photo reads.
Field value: 70 V
